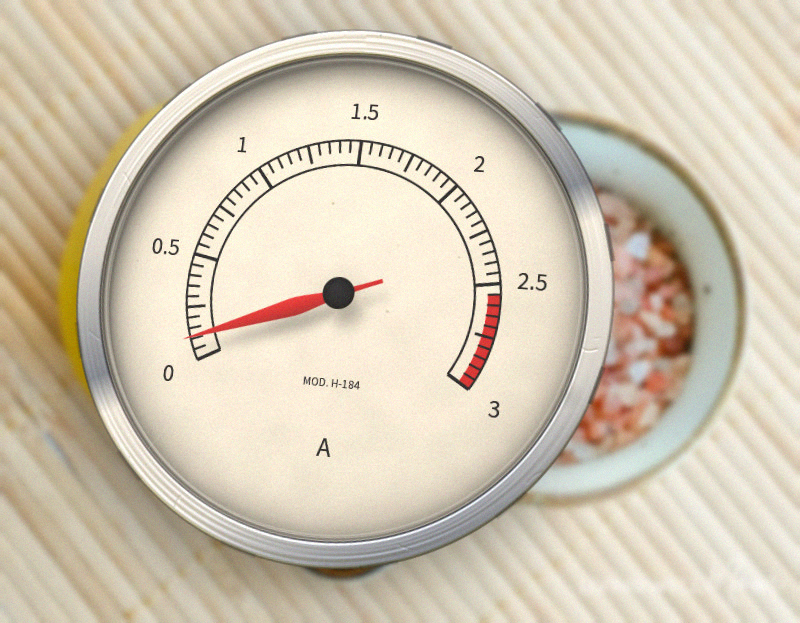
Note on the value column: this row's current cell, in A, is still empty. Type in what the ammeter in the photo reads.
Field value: 0.1 A
